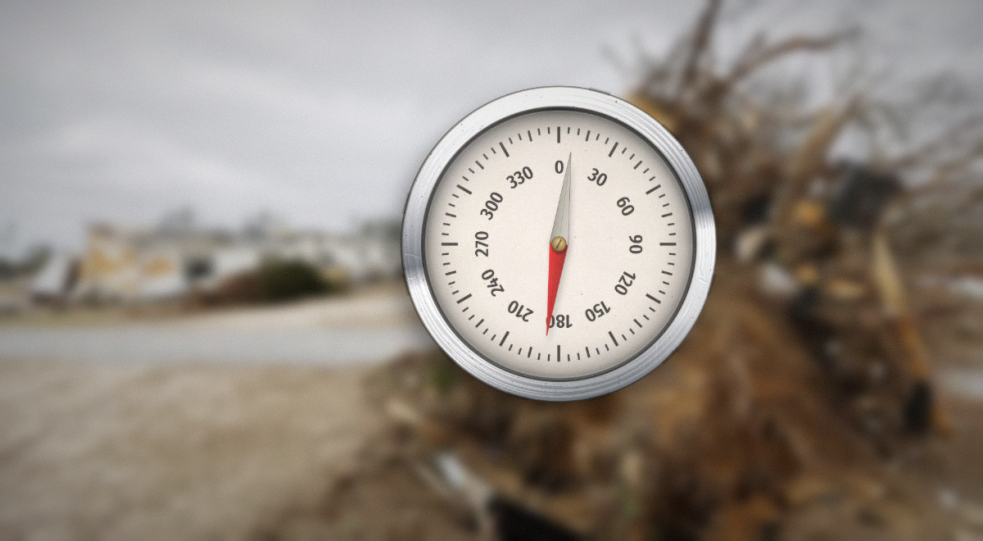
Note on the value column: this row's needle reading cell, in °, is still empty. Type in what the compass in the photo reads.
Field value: 187.5 °
